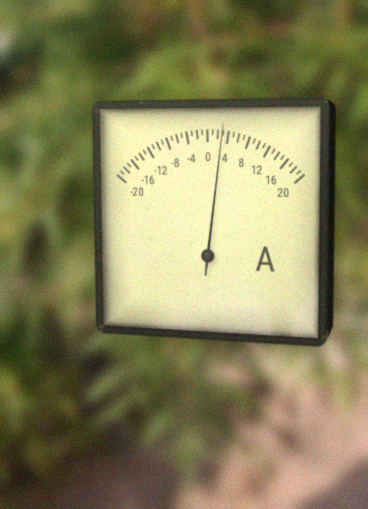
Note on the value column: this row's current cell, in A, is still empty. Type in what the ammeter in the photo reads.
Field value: 3 A
